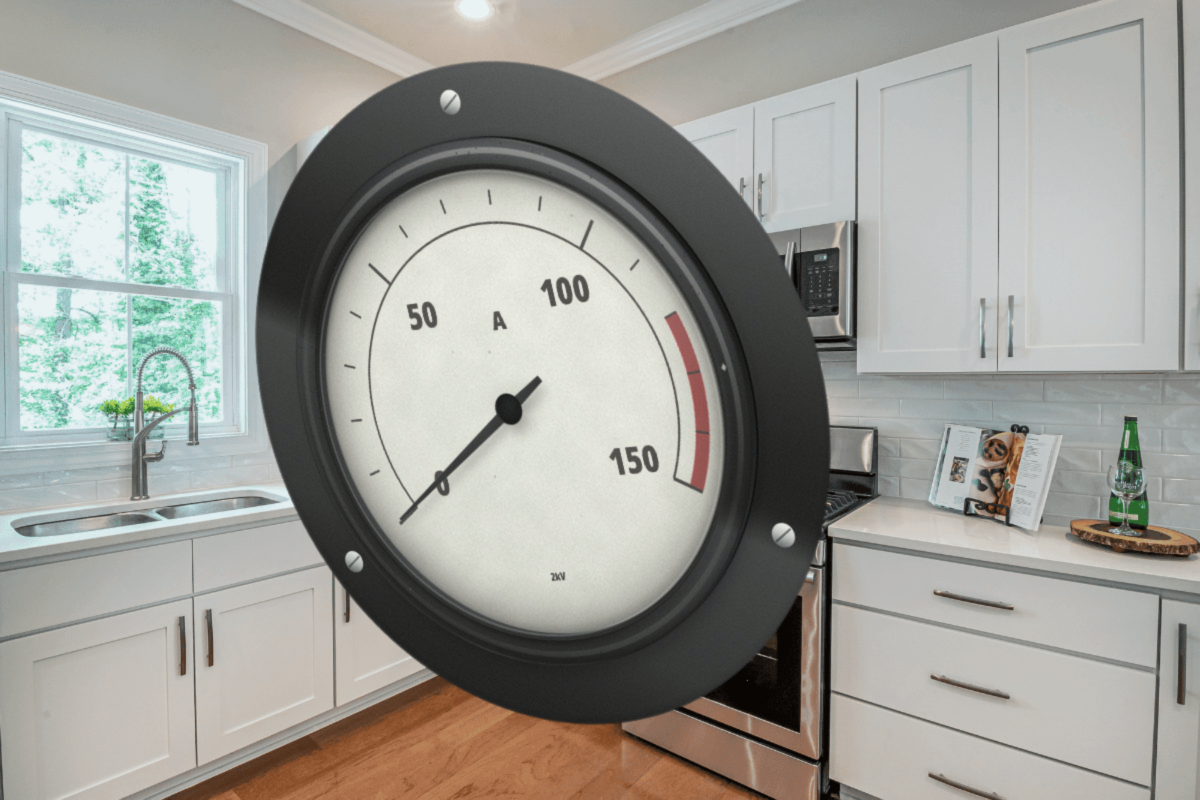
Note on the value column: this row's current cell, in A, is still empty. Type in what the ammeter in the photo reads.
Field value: 0 A
